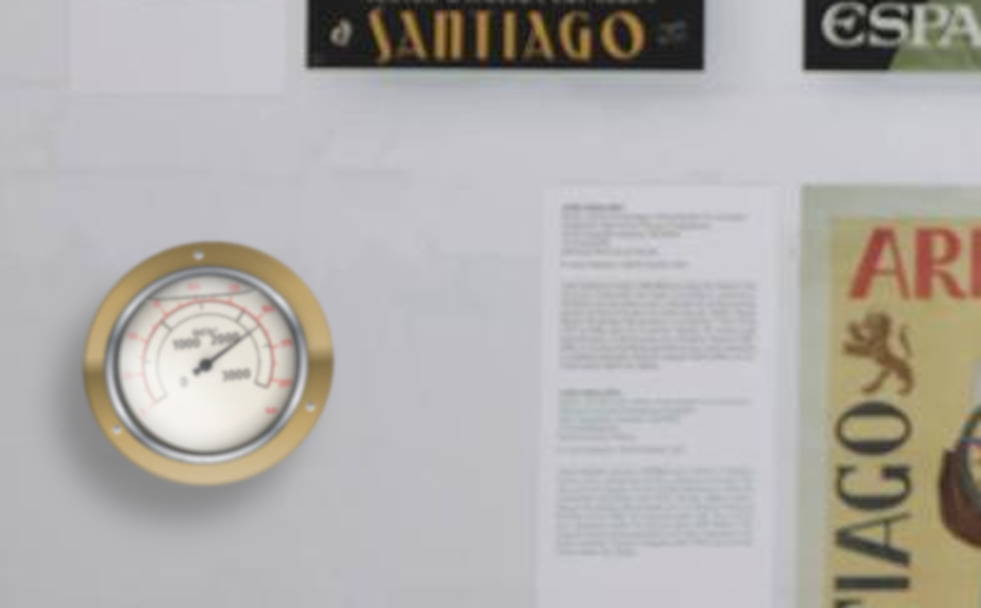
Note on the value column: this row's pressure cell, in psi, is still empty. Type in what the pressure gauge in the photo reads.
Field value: 2250 psi
